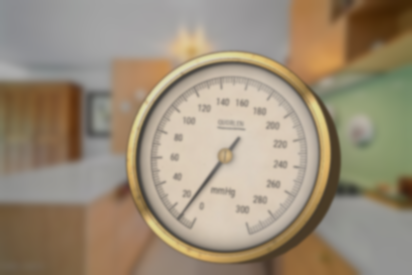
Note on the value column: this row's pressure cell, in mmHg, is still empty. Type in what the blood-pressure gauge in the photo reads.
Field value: 10 mmHg
